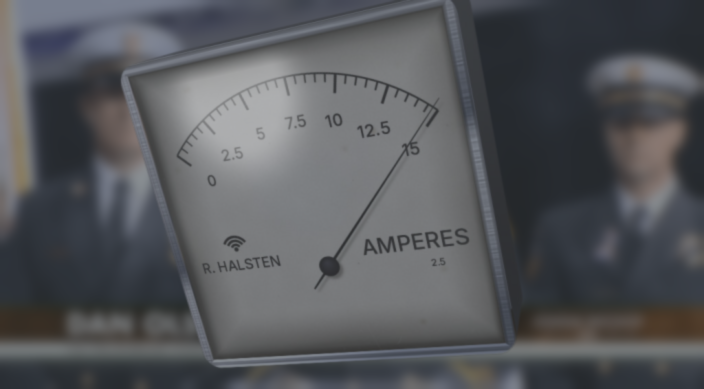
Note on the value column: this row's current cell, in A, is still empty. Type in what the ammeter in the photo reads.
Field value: 14.75 A
